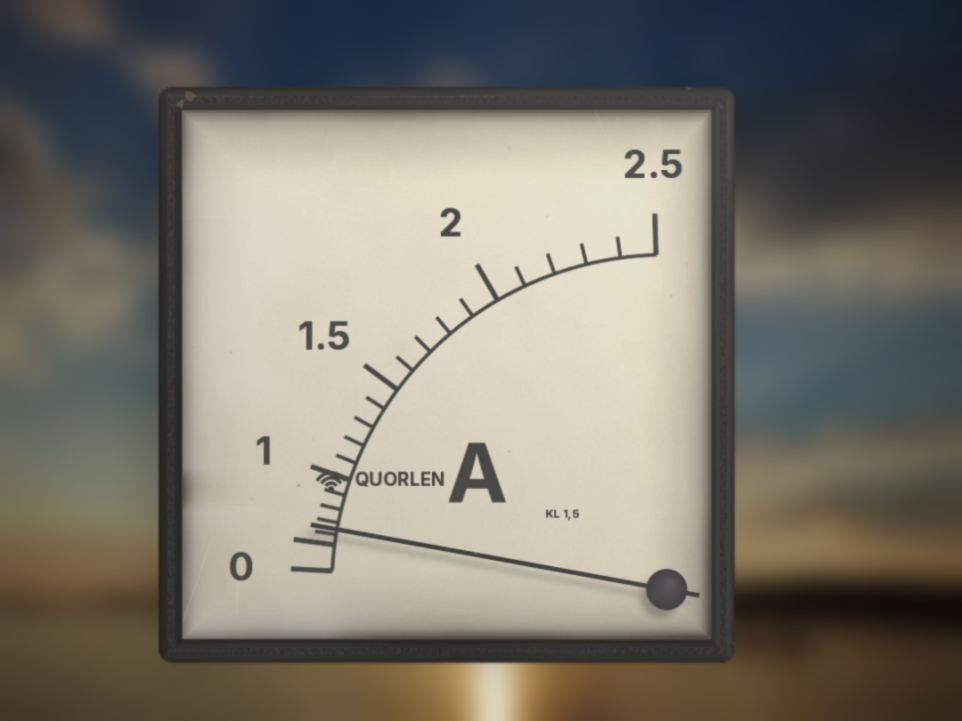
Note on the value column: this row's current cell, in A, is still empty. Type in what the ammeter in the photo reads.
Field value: 0.65 A
